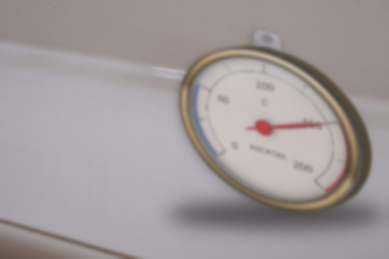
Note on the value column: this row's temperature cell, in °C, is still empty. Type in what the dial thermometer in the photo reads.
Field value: 150 °C
